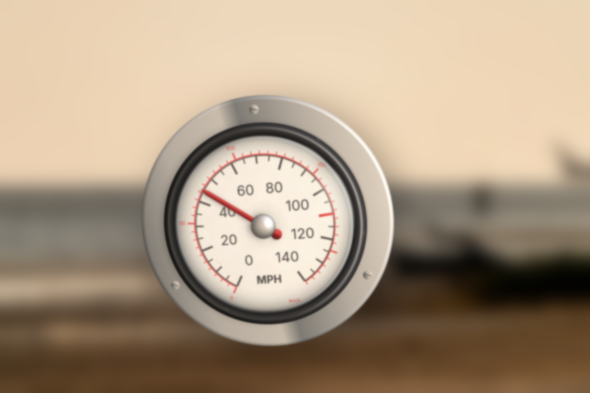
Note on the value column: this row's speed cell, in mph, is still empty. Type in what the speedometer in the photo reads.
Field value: 45 mph
